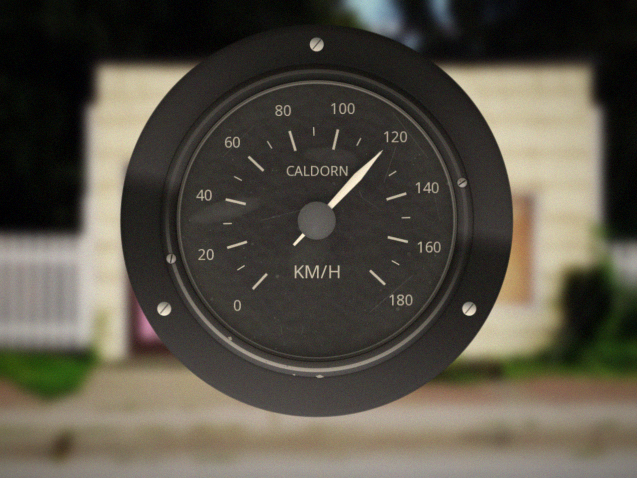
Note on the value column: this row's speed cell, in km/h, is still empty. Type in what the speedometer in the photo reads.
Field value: 120 km/h
